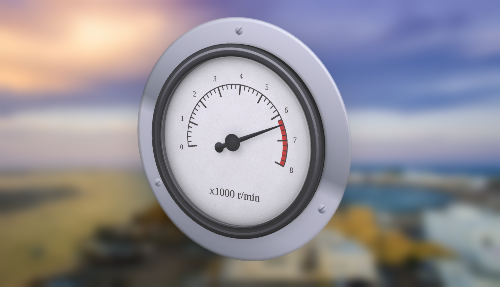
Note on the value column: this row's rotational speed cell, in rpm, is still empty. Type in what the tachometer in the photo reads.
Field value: 6400 rpm
